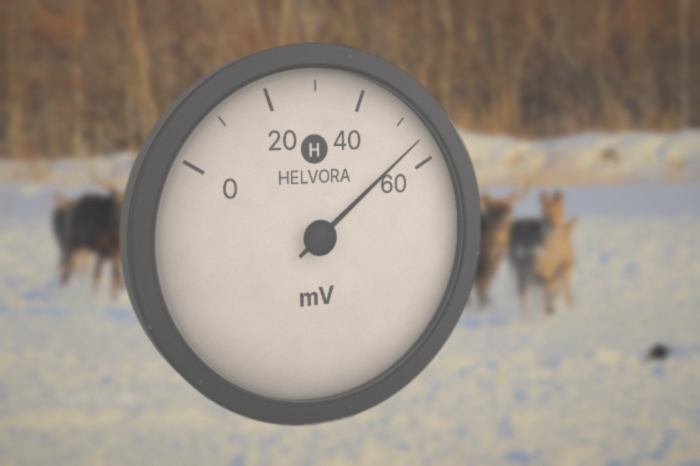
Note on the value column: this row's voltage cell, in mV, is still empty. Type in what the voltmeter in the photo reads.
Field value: 55 mV
